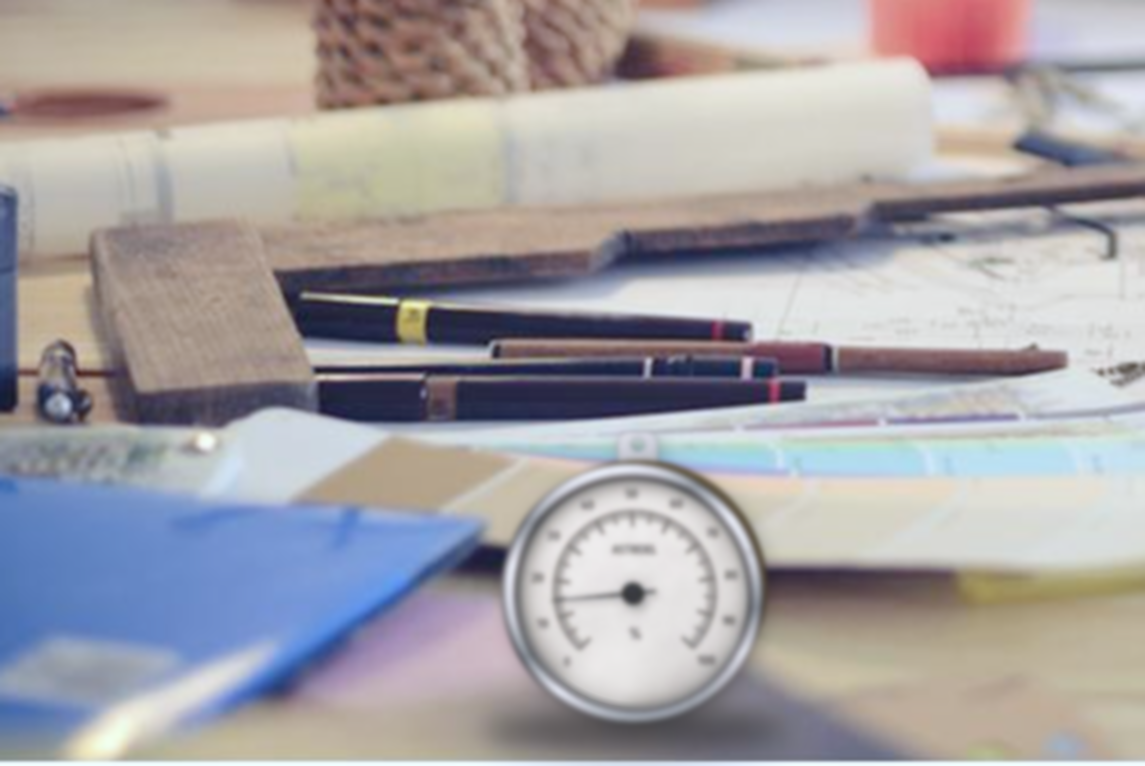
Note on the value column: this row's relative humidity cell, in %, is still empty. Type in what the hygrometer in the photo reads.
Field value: 15 %
